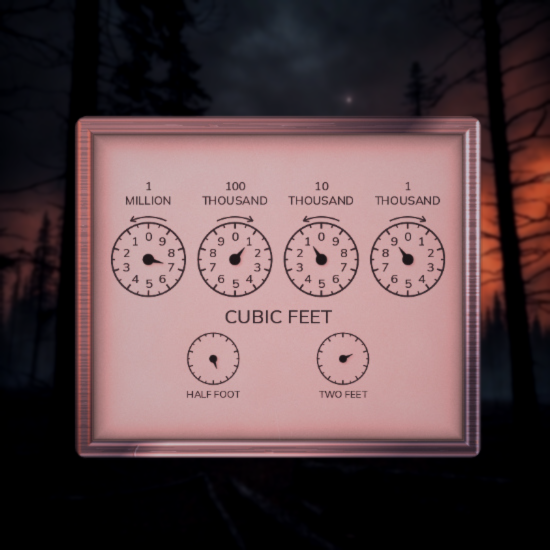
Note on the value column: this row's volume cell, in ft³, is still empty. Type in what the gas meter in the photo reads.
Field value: 710900 ft³
